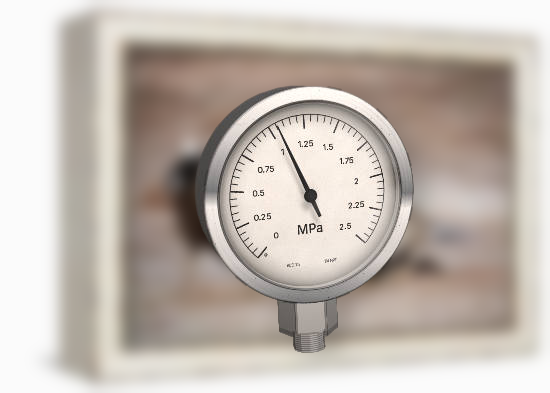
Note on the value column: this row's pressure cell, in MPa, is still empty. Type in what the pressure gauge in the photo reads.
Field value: 1.05 MPa
